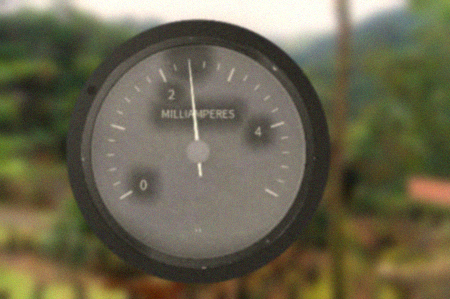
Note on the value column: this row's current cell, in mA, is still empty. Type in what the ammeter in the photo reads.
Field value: 2.4 mA
